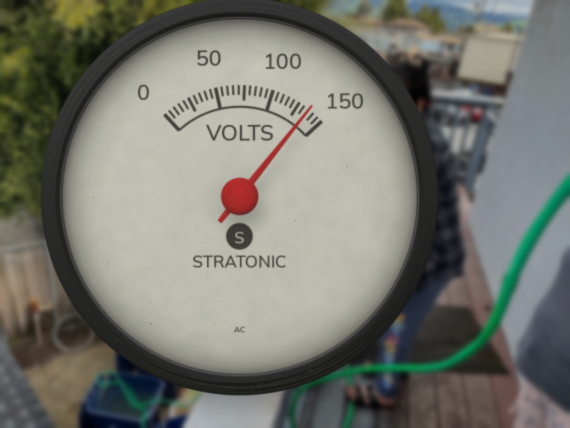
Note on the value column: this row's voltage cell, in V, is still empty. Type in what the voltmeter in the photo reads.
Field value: 135 V
